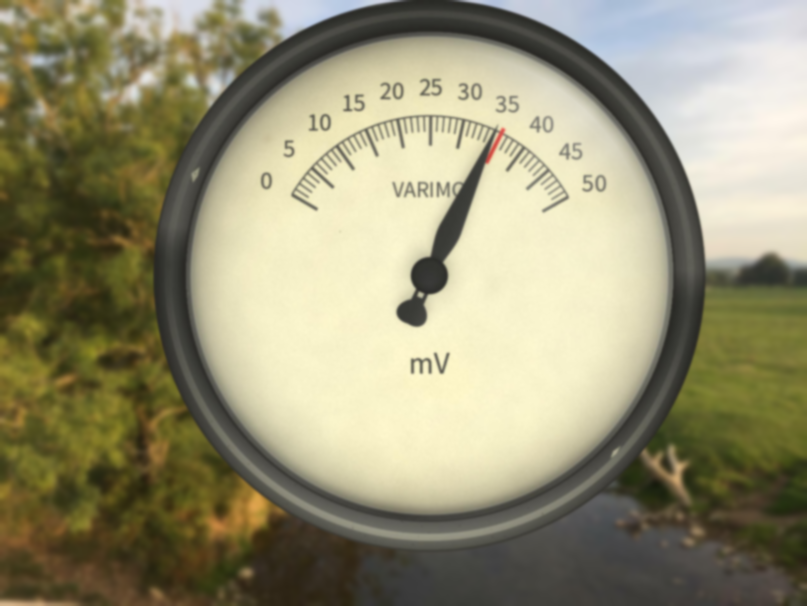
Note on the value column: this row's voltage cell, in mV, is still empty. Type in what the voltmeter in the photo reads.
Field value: 35 mV
